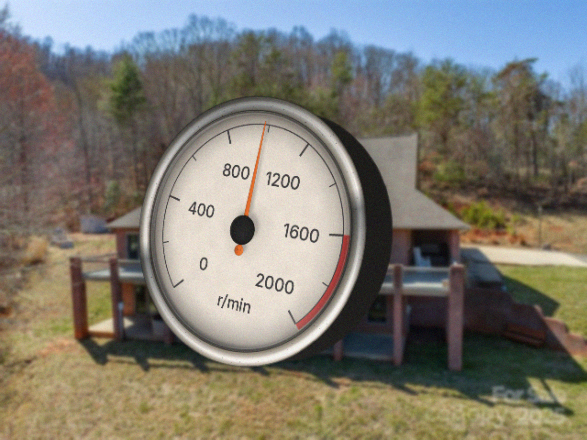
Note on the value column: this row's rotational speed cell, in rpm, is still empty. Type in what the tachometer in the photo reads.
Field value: 1000 rpm
